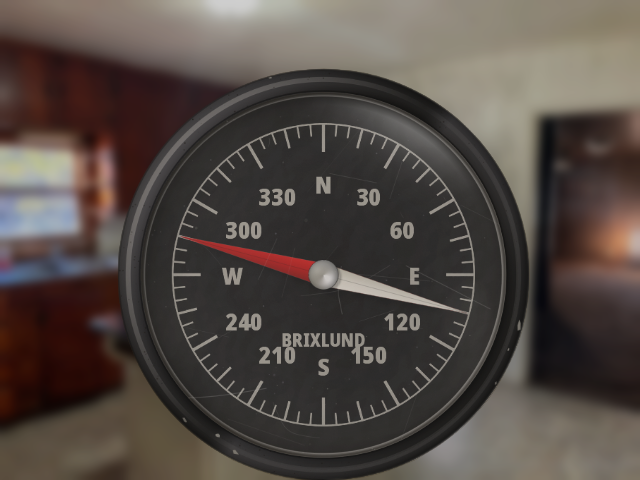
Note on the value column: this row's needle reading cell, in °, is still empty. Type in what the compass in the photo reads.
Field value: 285 °
